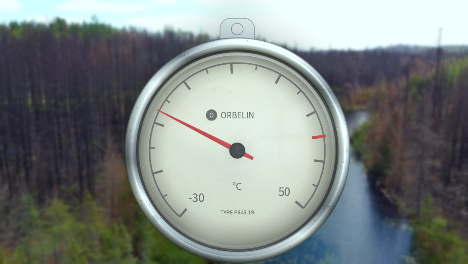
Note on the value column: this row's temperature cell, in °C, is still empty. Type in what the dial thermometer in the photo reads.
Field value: -7.5 °C
